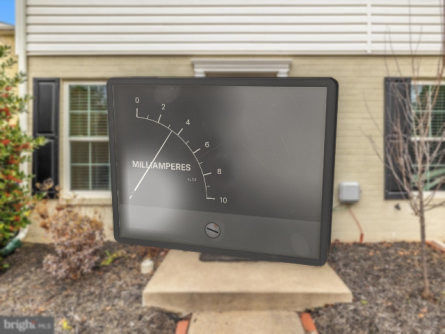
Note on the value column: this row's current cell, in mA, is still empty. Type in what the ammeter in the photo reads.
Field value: 3.5 mA
